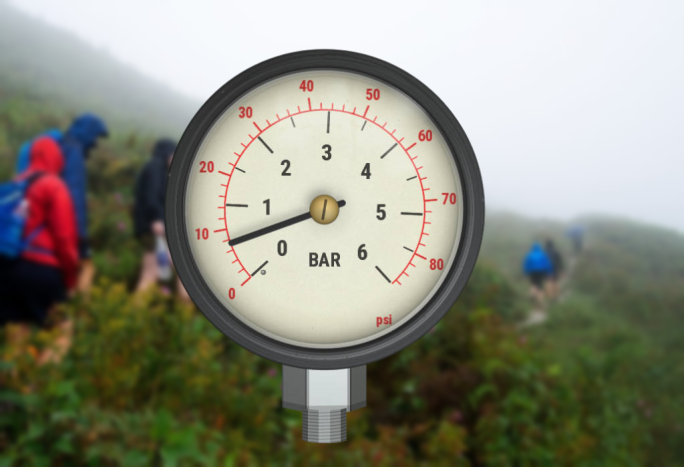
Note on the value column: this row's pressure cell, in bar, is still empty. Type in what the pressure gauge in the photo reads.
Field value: 0.5 bar
